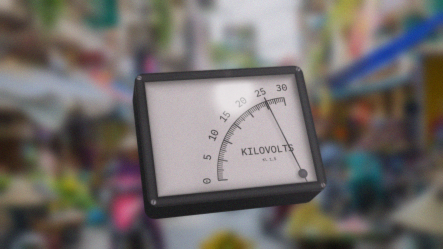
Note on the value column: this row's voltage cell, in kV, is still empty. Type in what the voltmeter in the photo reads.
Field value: 25 kV
